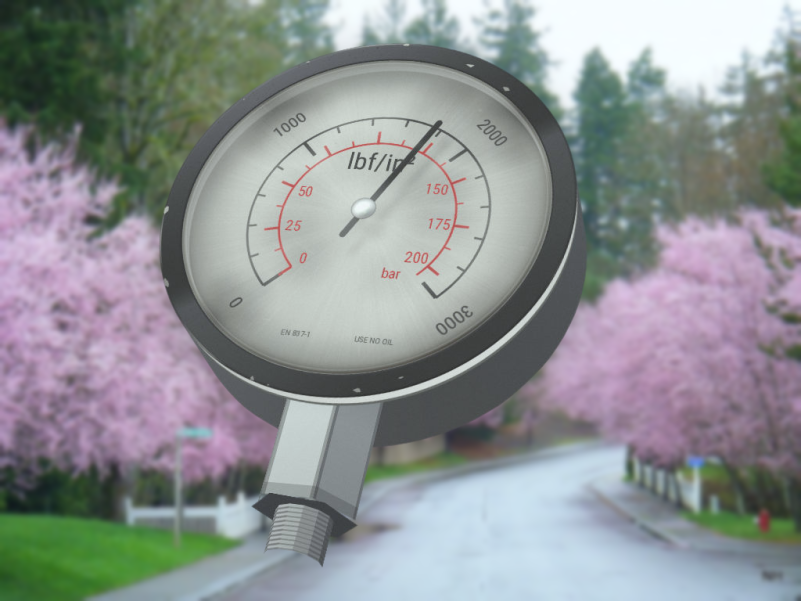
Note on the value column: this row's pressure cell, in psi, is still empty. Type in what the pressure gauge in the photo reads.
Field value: 1800 psi
